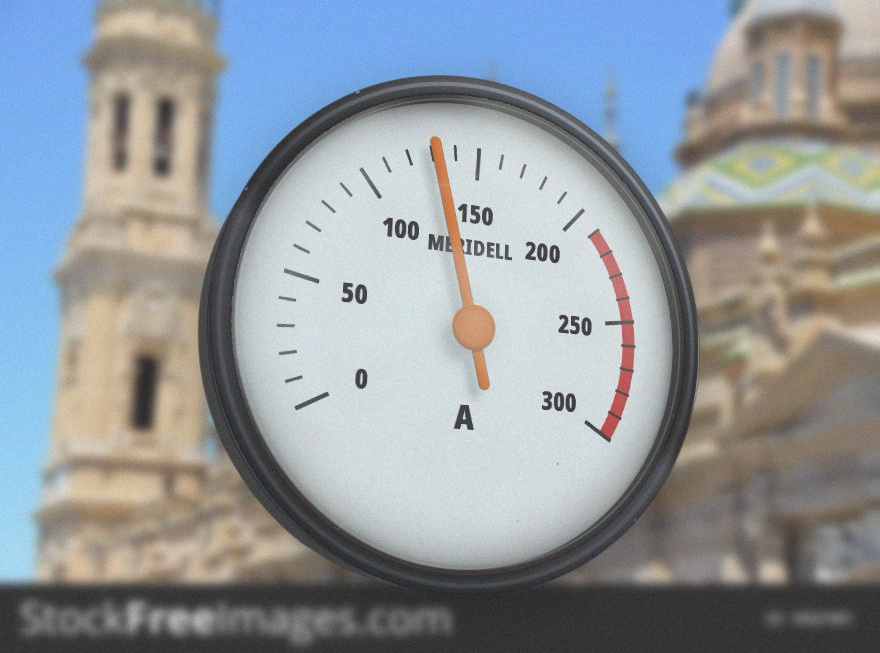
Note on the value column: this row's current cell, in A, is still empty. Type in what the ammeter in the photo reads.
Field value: 130 A
